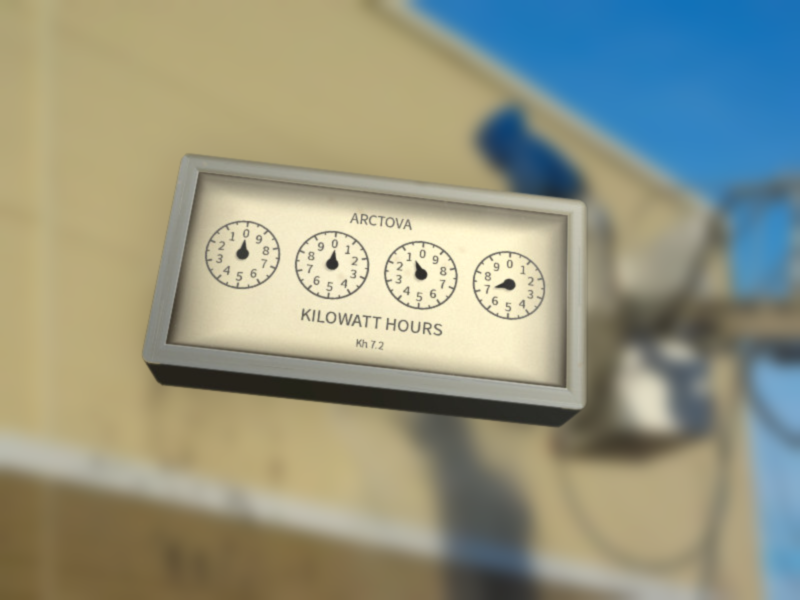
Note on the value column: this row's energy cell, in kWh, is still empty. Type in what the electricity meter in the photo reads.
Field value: 7 kWh
